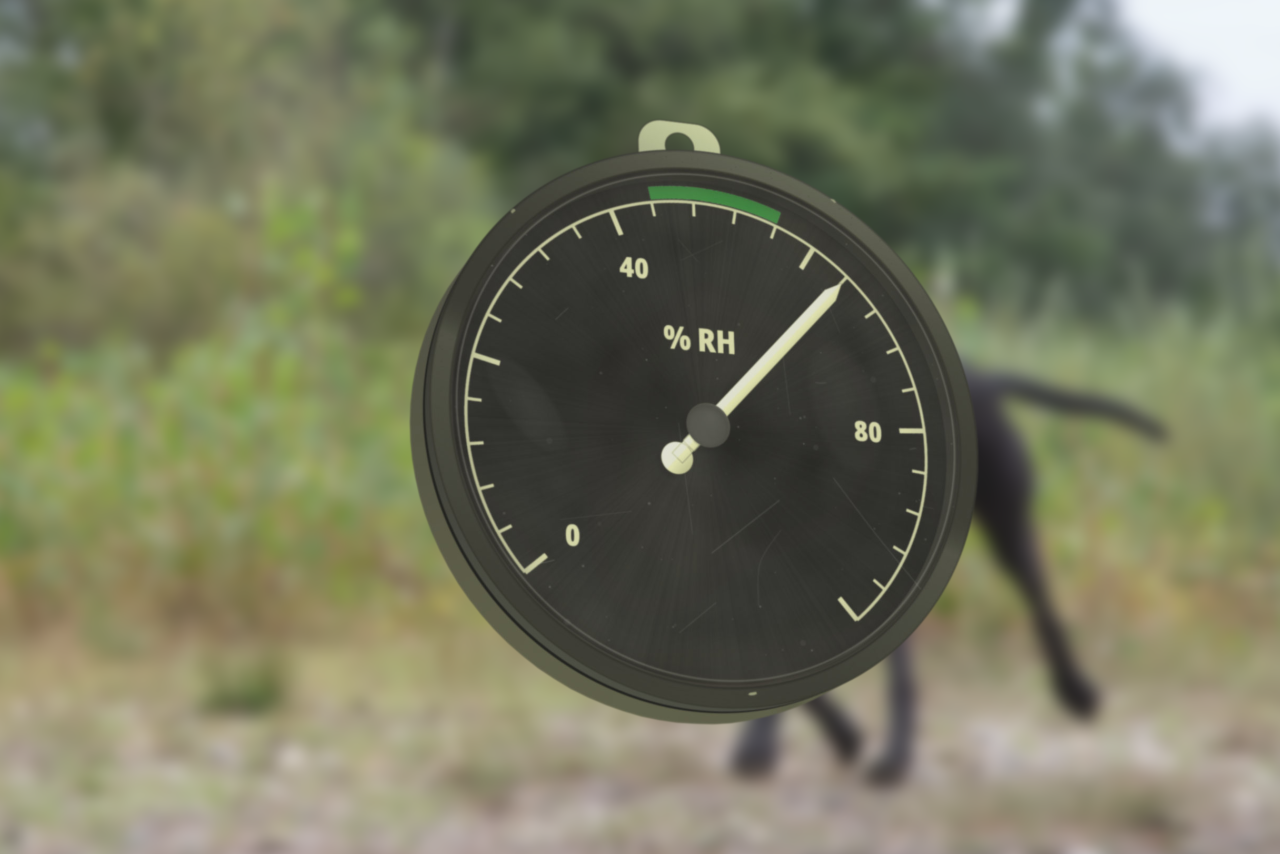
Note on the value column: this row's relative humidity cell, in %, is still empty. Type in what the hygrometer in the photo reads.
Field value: 64 %
